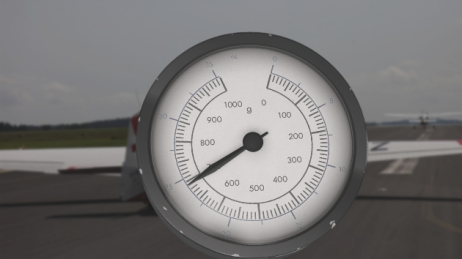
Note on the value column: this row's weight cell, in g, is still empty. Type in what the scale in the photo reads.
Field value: 690 g
